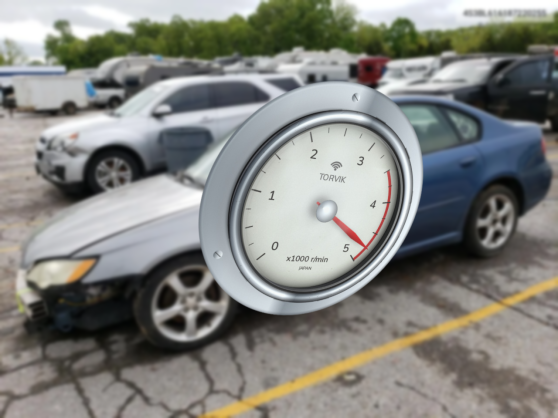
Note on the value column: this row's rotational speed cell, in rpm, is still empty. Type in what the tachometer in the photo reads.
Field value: 4750 rpm
